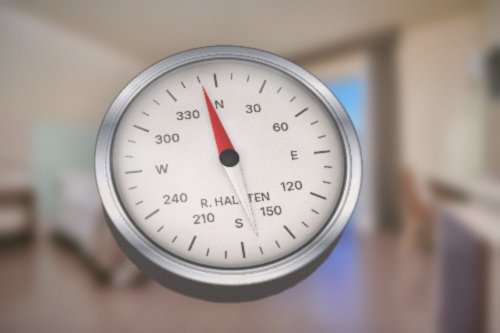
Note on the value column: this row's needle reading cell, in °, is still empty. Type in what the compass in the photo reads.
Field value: 350 °
